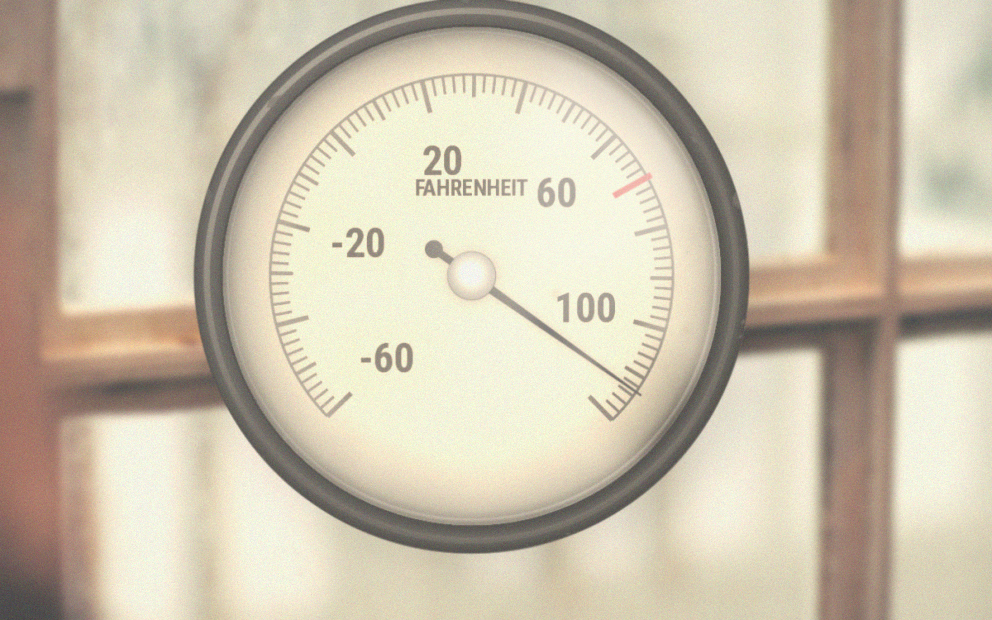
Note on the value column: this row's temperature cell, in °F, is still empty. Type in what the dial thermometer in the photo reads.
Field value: 113 °F
